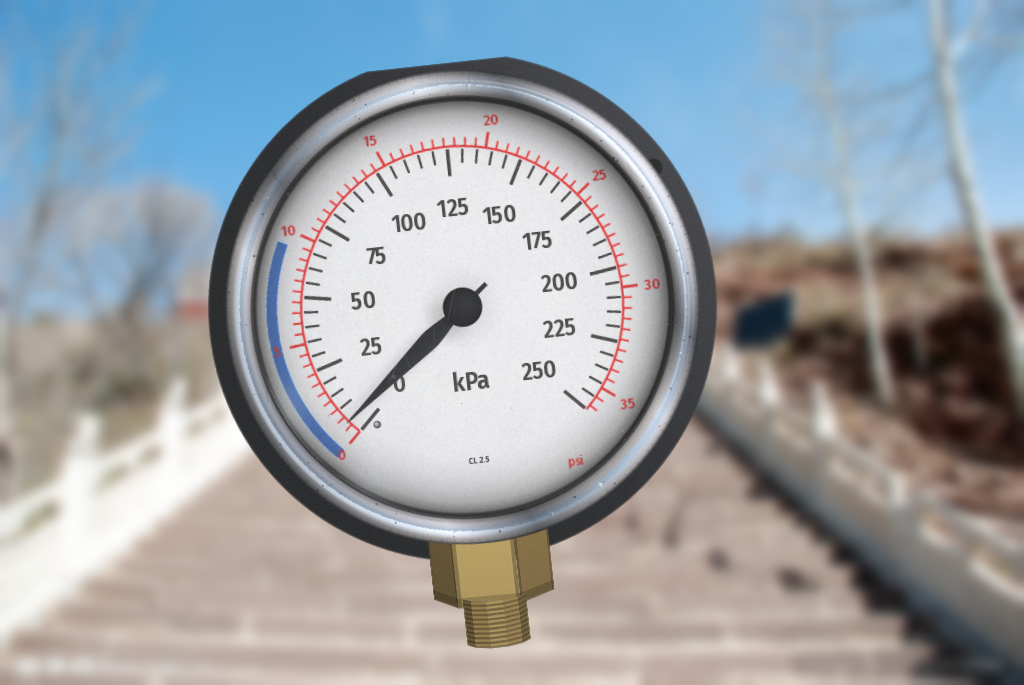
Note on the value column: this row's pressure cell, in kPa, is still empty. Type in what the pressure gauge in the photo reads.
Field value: 5 kPa
